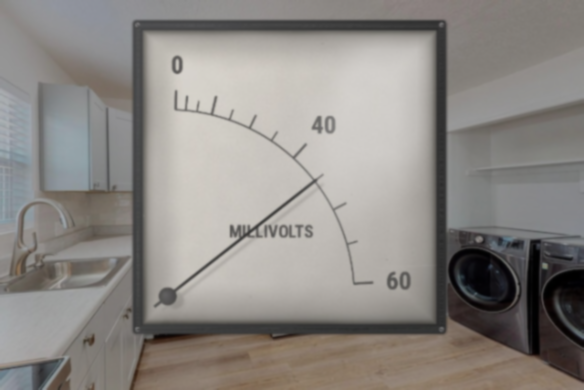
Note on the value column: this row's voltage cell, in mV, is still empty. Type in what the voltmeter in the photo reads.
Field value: 45 mV
